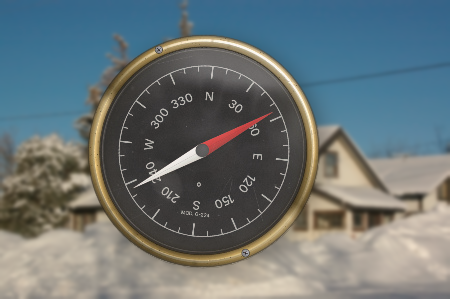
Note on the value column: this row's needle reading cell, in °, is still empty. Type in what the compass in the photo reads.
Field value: 55 °
